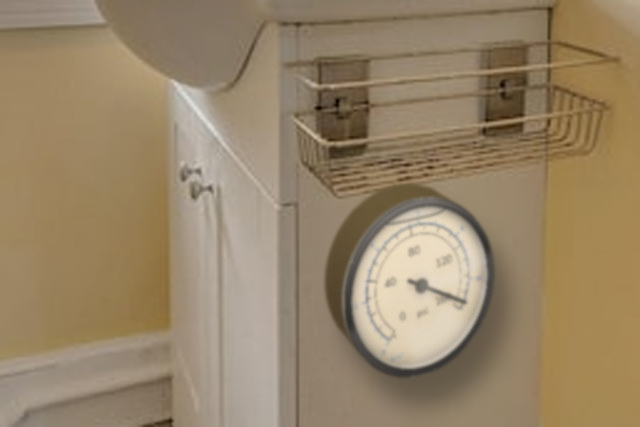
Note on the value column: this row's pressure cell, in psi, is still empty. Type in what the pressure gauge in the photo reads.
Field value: 155 psi
